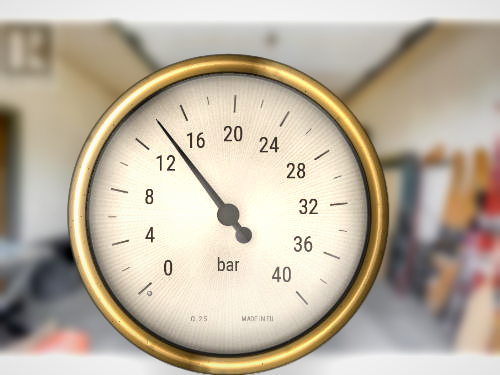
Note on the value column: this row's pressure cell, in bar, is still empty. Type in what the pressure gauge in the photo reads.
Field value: 14 bar
